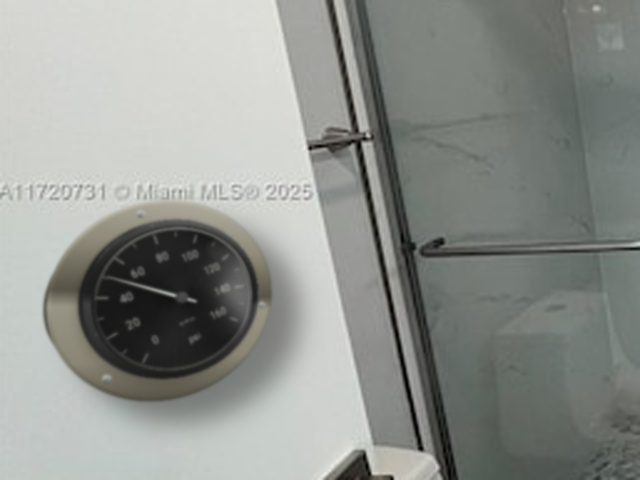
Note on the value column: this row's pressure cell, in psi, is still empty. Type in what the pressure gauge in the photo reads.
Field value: 50 psi
